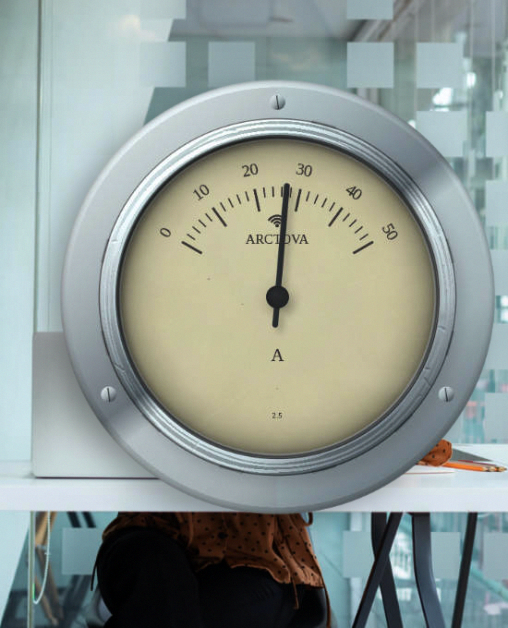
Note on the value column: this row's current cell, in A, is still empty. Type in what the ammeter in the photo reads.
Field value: 27 A
